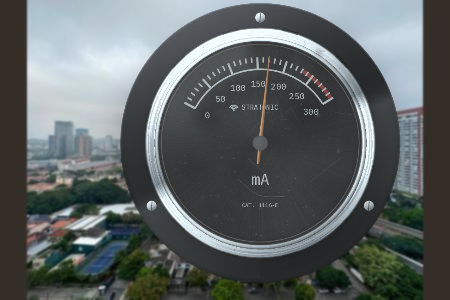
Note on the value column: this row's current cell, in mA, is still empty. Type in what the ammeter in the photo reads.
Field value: 170 mA
